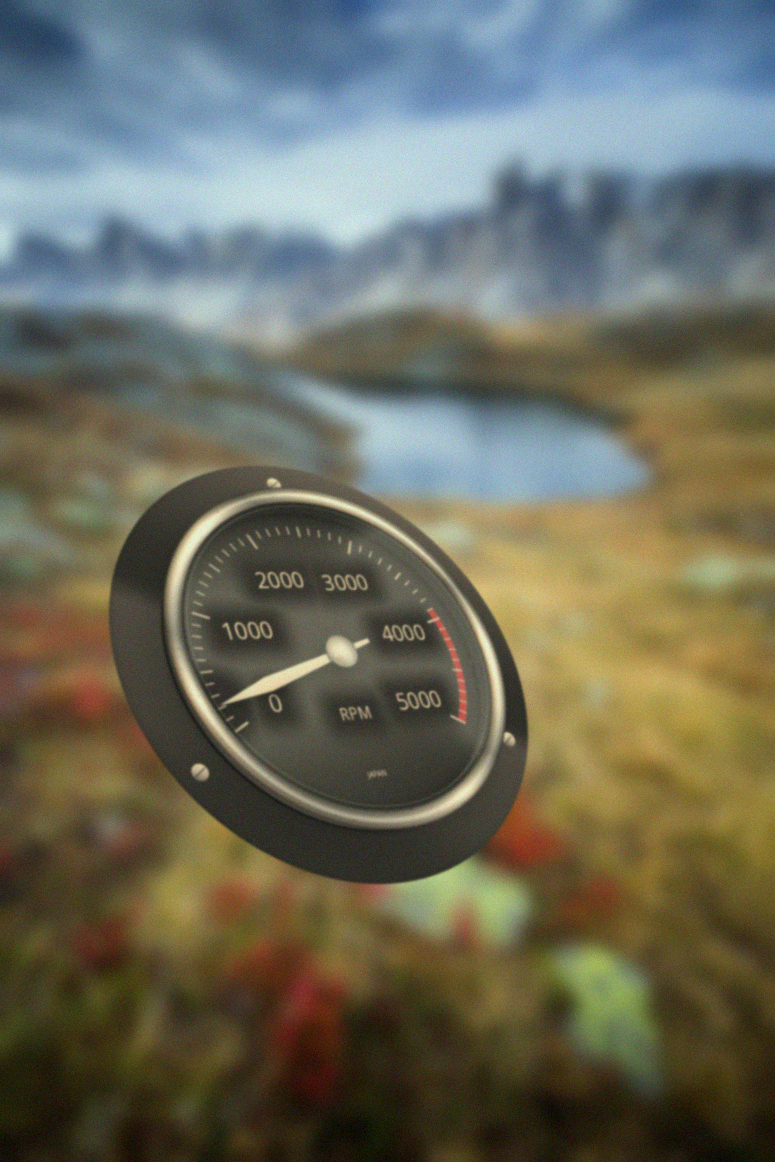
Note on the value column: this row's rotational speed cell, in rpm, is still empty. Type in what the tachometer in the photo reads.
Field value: 200 rpm
